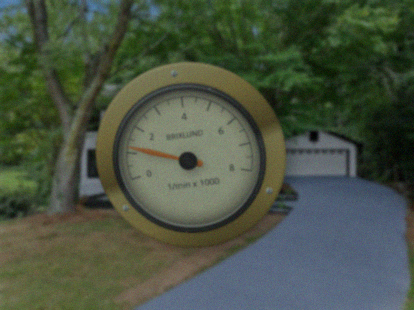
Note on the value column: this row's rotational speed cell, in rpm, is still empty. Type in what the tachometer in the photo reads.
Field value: 1250 rpm
